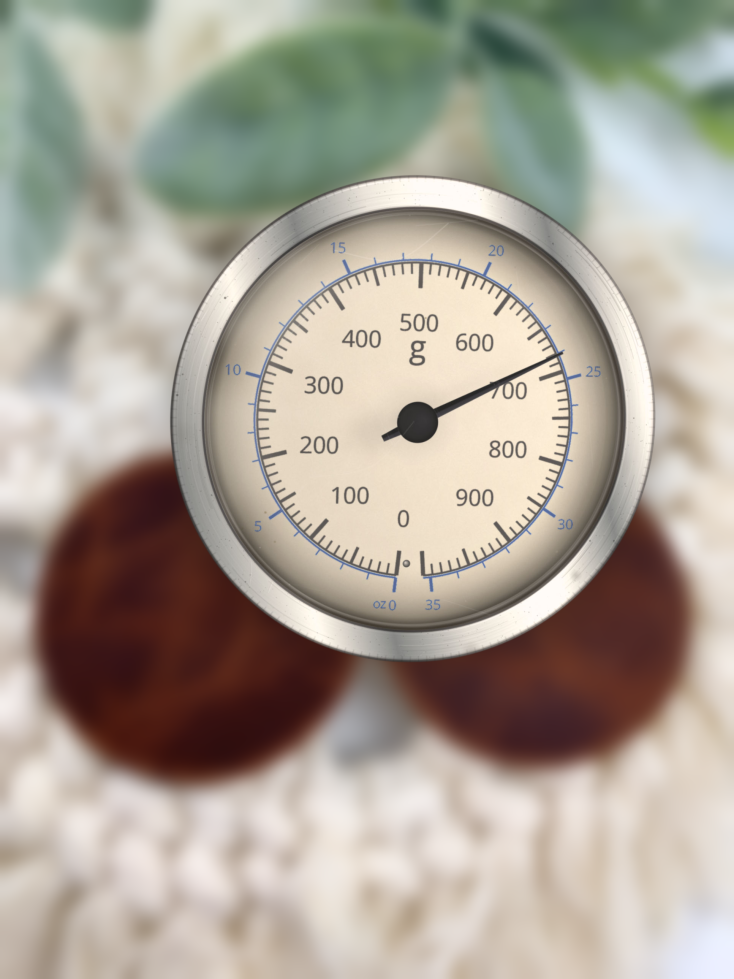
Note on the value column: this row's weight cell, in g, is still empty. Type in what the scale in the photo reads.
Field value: 680 g
